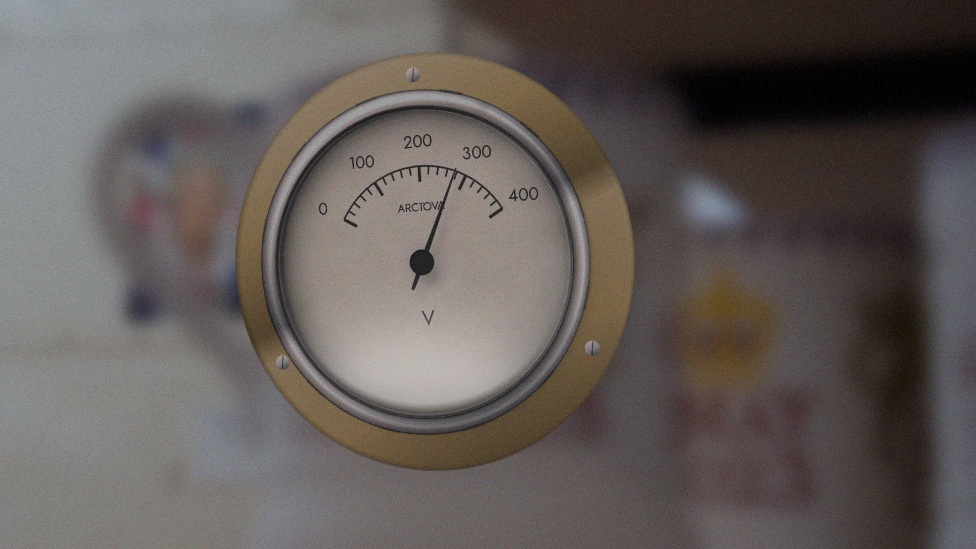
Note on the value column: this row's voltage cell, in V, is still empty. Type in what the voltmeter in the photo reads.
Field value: 280 V
